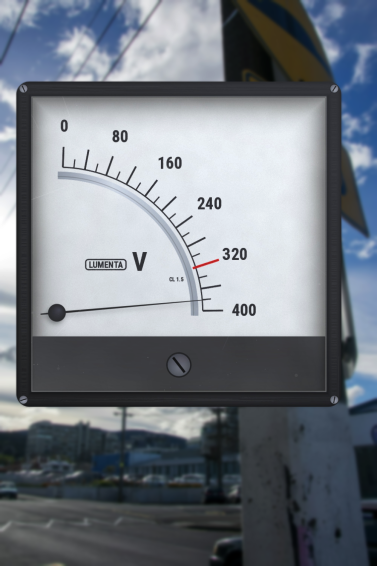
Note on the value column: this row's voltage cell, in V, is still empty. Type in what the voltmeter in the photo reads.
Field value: 380 V
